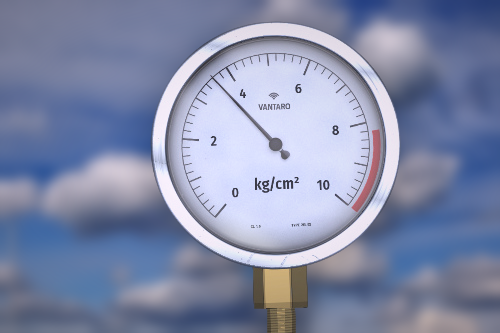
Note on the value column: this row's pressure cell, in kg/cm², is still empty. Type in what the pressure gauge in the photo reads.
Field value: 3.6 kg/cm²
